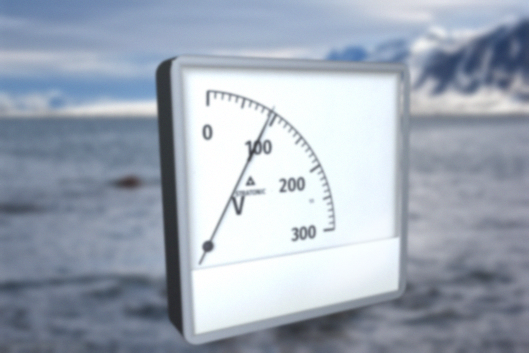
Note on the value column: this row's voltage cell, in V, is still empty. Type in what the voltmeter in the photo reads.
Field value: 90 V
